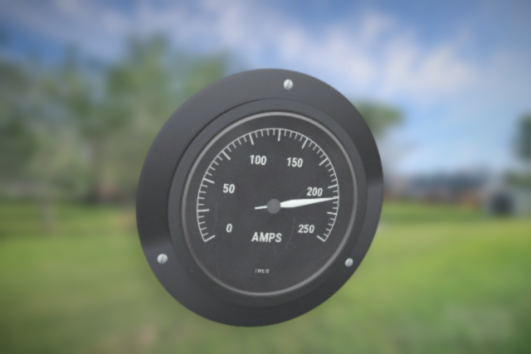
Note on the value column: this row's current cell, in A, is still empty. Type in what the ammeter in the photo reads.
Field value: 210 A
